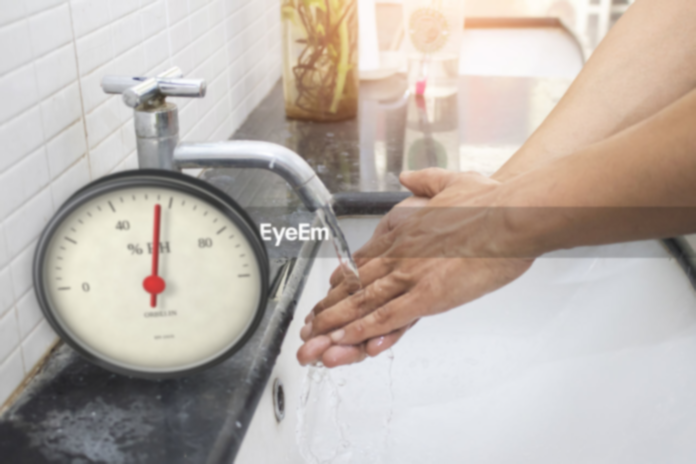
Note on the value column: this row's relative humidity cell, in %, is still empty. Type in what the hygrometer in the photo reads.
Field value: 56 %
